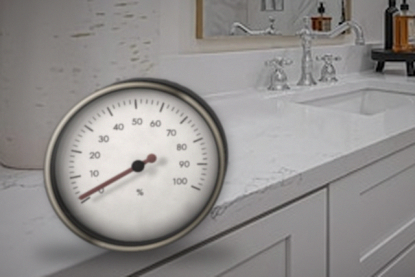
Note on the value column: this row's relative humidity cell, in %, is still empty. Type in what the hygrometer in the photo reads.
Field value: 2 %
